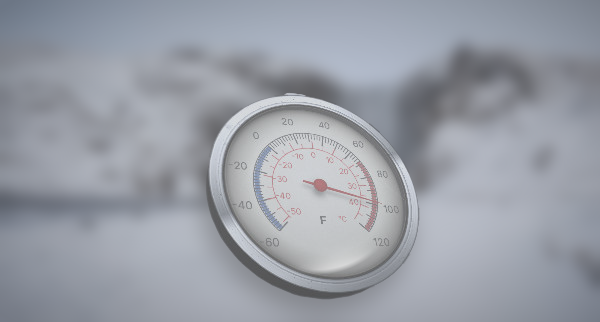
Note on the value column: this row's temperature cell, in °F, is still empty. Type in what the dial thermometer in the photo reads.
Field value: 100 °F
